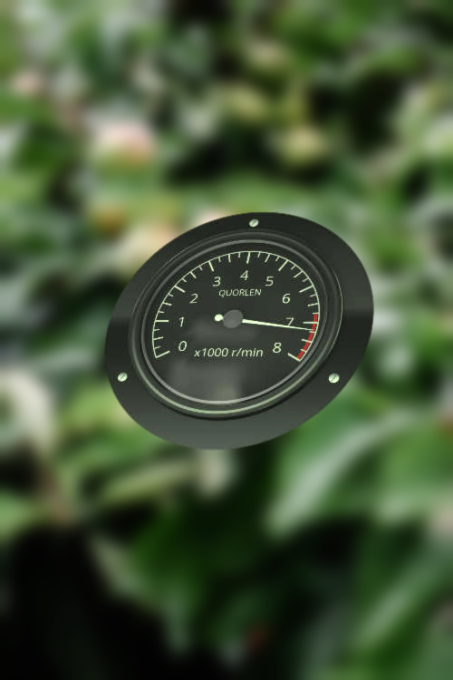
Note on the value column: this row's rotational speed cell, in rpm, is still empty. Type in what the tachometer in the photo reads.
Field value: 7250 rpm
